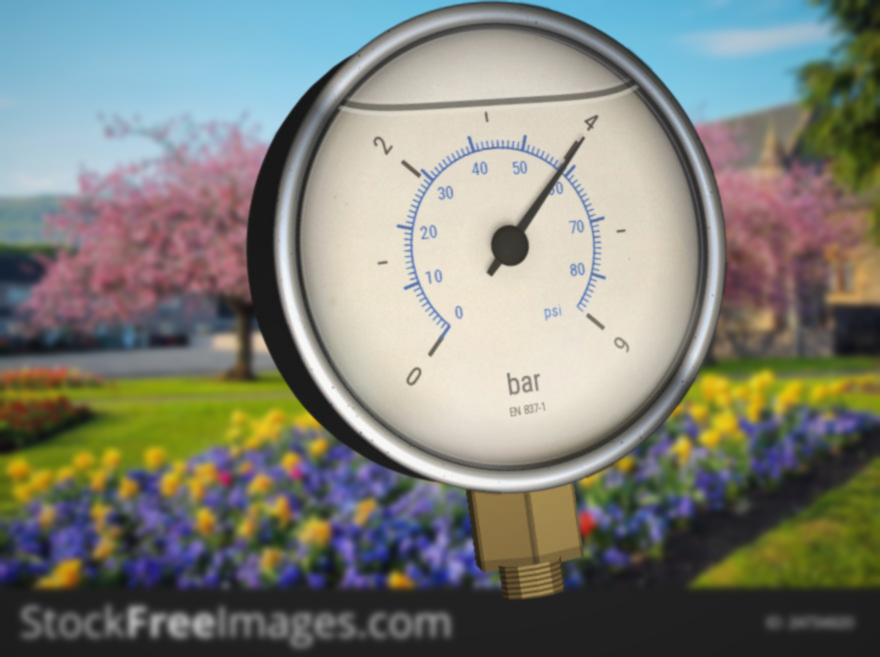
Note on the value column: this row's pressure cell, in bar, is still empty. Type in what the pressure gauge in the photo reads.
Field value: 4 bar
